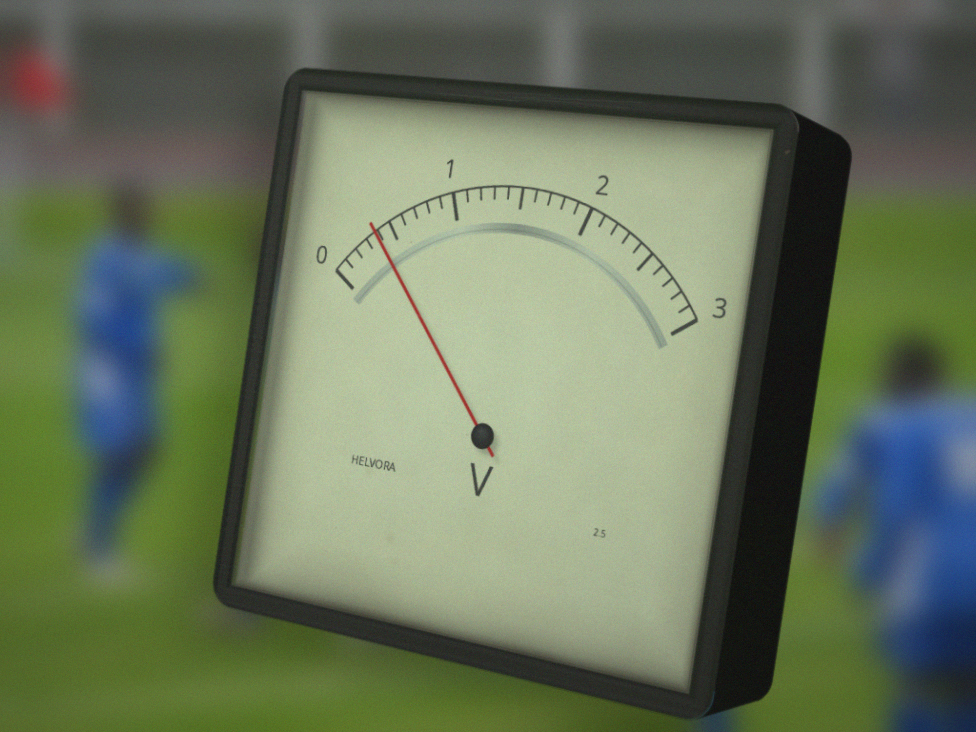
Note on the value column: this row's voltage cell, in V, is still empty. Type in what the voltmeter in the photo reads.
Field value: 0.4 V
